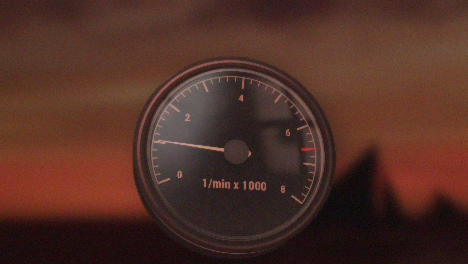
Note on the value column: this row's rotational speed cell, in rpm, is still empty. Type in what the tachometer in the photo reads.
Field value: 1000 rpm
